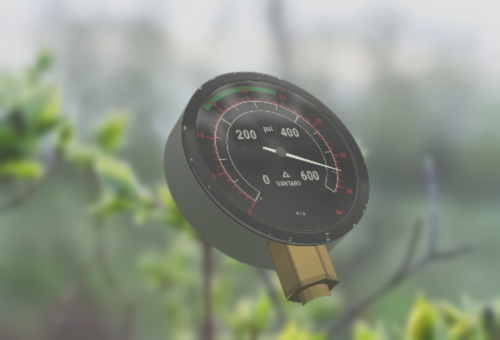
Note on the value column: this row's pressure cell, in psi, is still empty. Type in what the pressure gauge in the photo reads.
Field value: 550 psi
